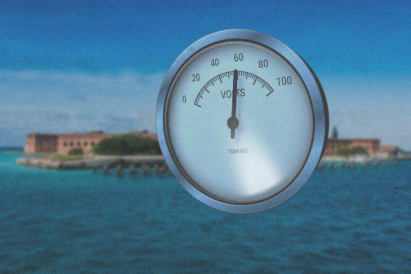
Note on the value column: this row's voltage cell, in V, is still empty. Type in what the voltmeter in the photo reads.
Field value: 60 V
